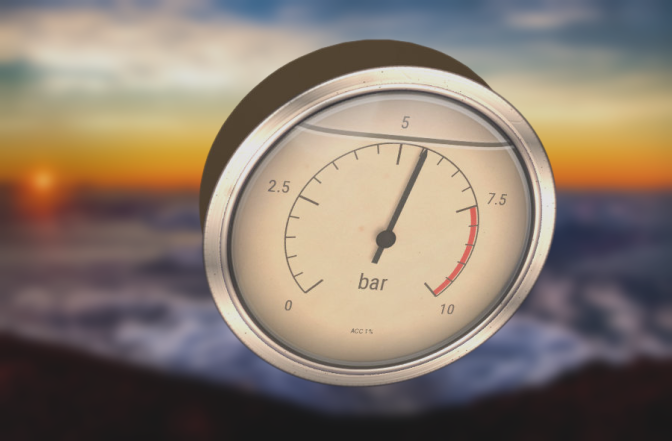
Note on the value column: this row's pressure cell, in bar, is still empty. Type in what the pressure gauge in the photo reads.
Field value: 5.5 bar
